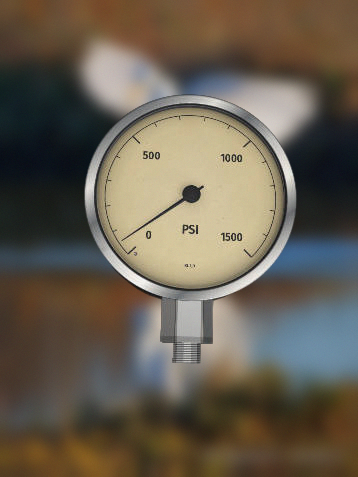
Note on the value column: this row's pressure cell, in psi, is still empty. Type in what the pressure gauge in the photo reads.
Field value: 50 psi
